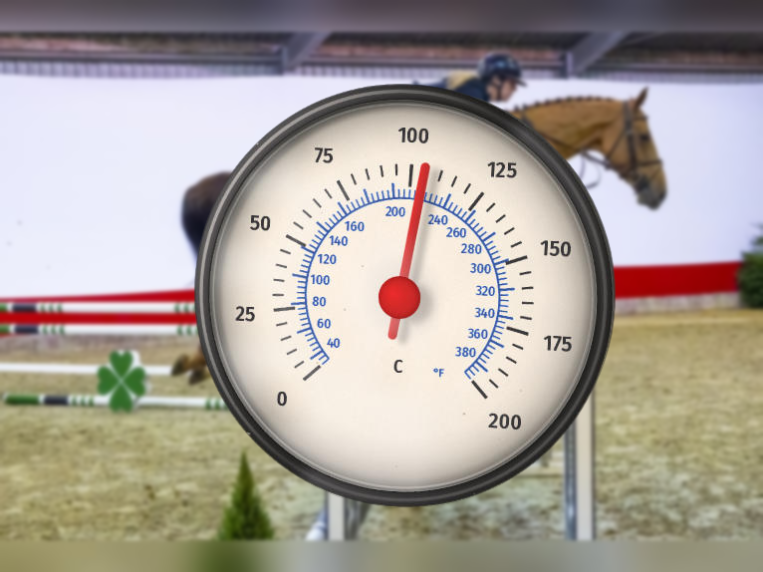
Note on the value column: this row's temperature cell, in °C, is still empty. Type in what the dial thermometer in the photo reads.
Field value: 105 °C
